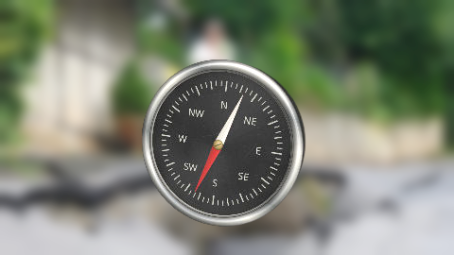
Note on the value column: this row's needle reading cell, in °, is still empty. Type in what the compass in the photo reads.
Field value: 200 °
